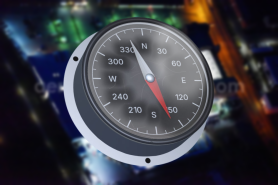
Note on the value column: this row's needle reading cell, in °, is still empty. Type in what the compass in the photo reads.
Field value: 160 °
